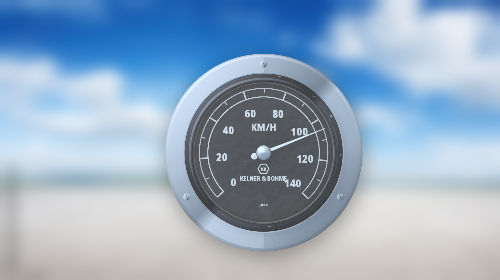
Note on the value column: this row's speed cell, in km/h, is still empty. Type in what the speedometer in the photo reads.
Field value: 105 km/h
